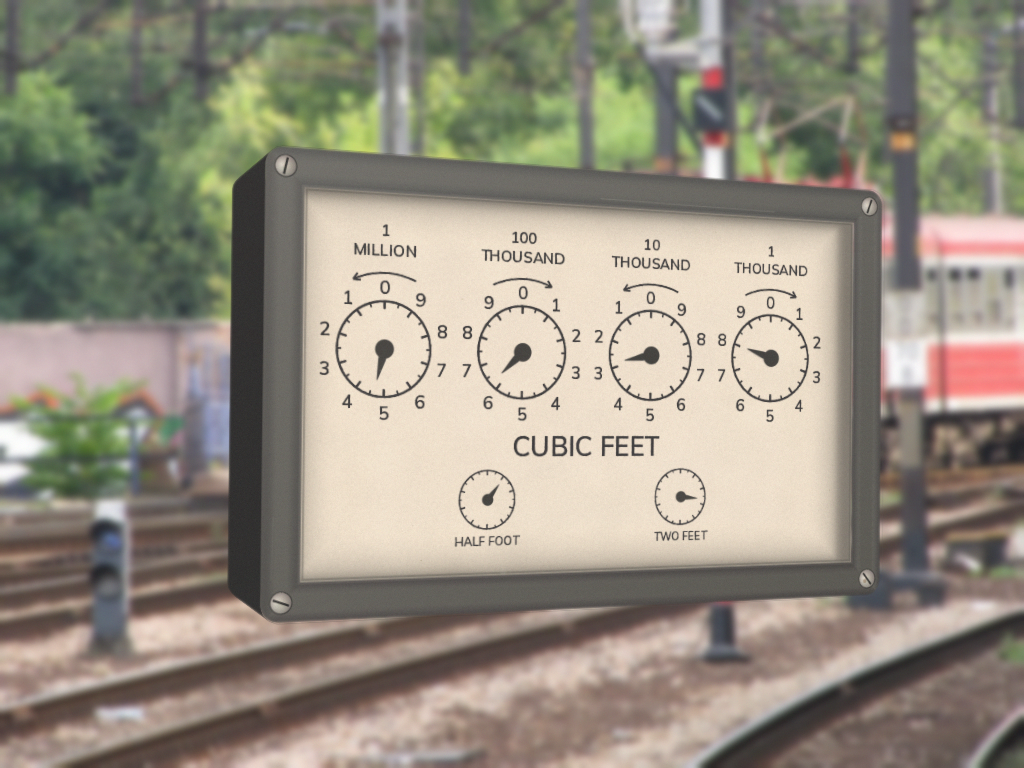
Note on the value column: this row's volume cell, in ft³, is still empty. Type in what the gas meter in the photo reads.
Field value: 462800 ft³
